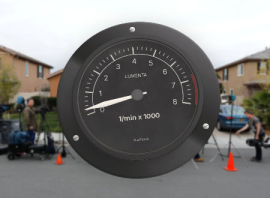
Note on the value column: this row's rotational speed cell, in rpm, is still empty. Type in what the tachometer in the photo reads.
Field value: 200 rpm
